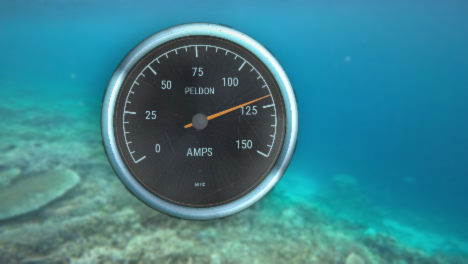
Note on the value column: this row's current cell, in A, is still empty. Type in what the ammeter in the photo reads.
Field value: 120 A
